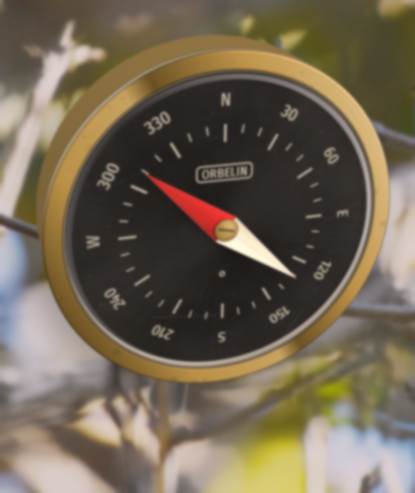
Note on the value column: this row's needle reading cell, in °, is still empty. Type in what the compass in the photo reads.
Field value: 310 °
